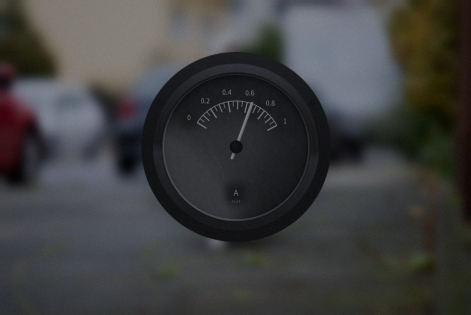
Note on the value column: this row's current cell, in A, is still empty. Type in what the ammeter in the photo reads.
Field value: 0.65 A
